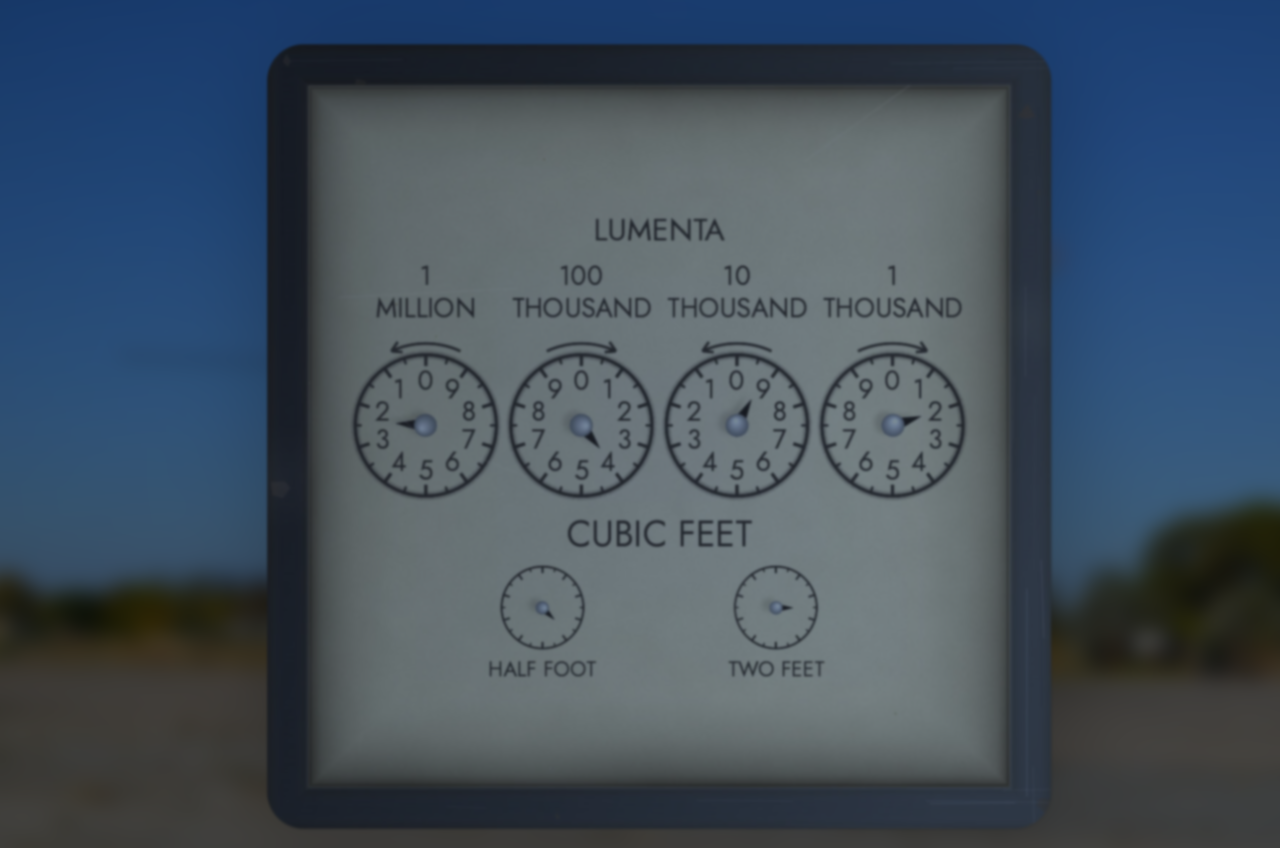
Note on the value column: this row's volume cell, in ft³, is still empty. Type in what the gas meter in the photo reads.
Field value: 239200 ft³
